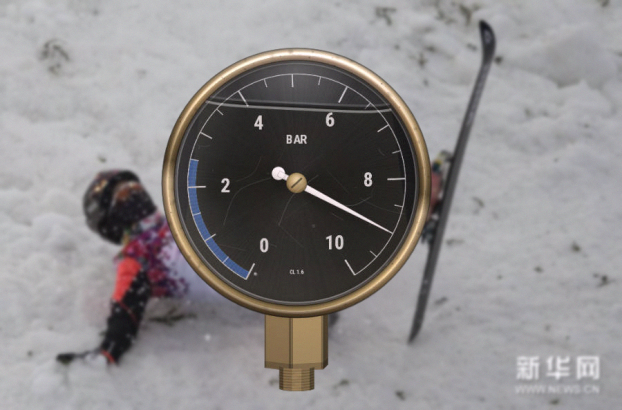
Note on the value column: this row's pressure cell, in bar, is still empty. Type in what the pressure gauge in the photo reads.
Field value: 9 bar
